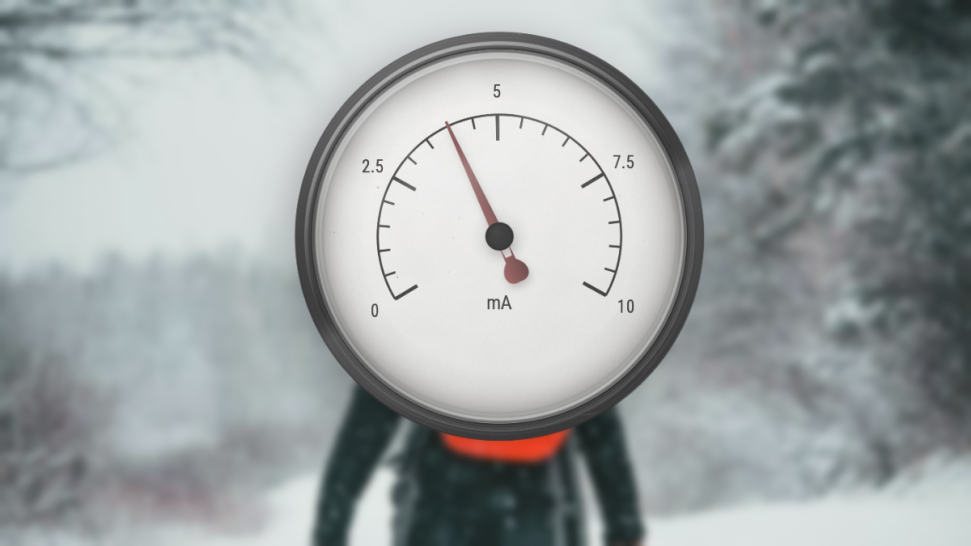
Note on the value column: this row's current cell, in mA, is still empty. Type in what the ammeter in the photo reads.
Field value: 4 mA
